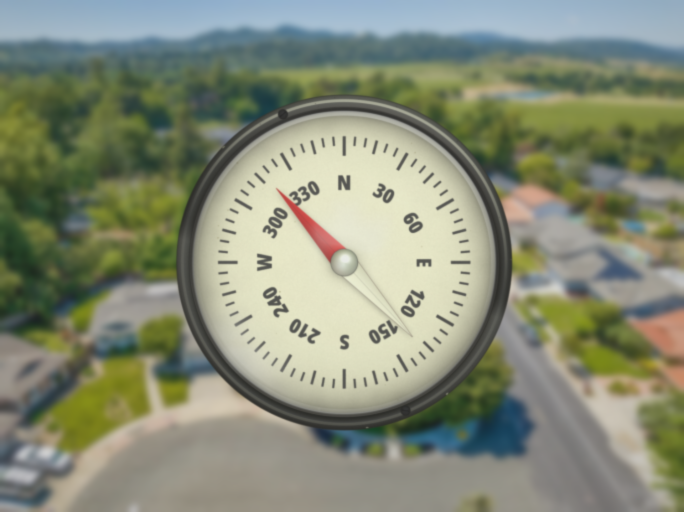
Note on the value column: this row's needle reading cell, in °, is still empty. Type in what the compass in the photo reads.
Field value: 317.5 °
